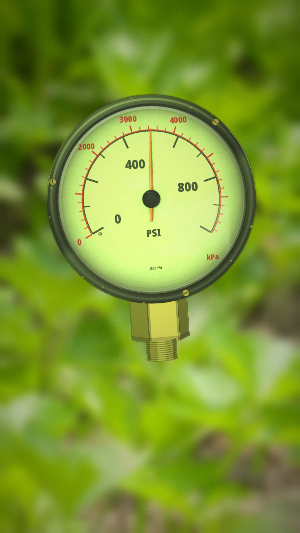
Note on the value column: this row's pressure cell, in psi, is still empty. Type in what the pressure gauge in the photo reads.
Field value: 500 psi
